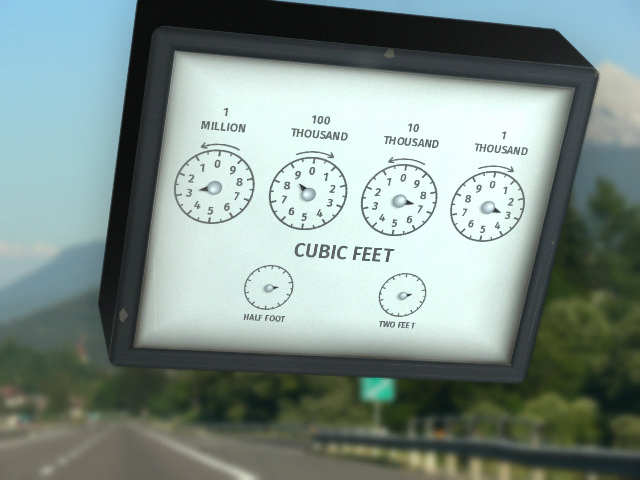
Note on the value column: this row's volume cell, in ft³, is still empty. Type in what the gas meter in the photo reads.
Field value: 287300 ft³
